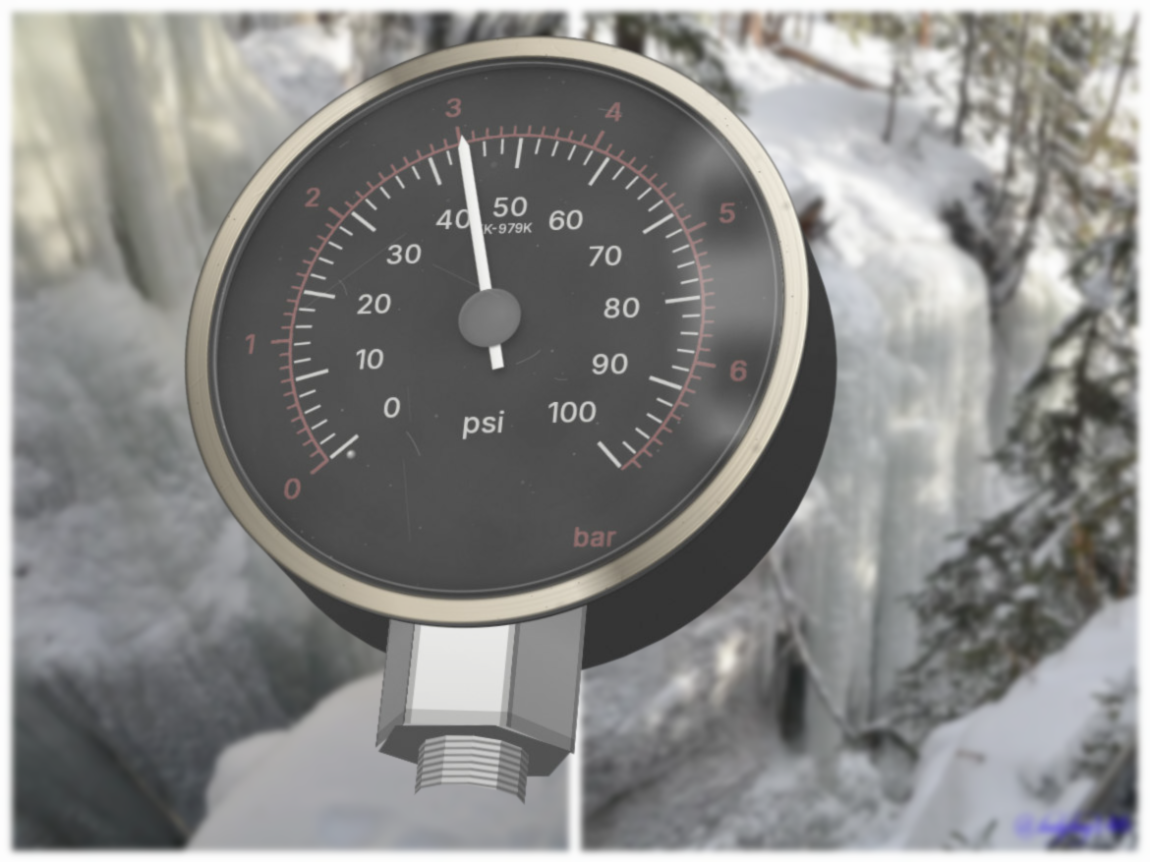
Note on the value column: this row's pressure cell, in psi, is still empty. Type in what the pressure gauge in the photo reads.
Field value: 44 psi
